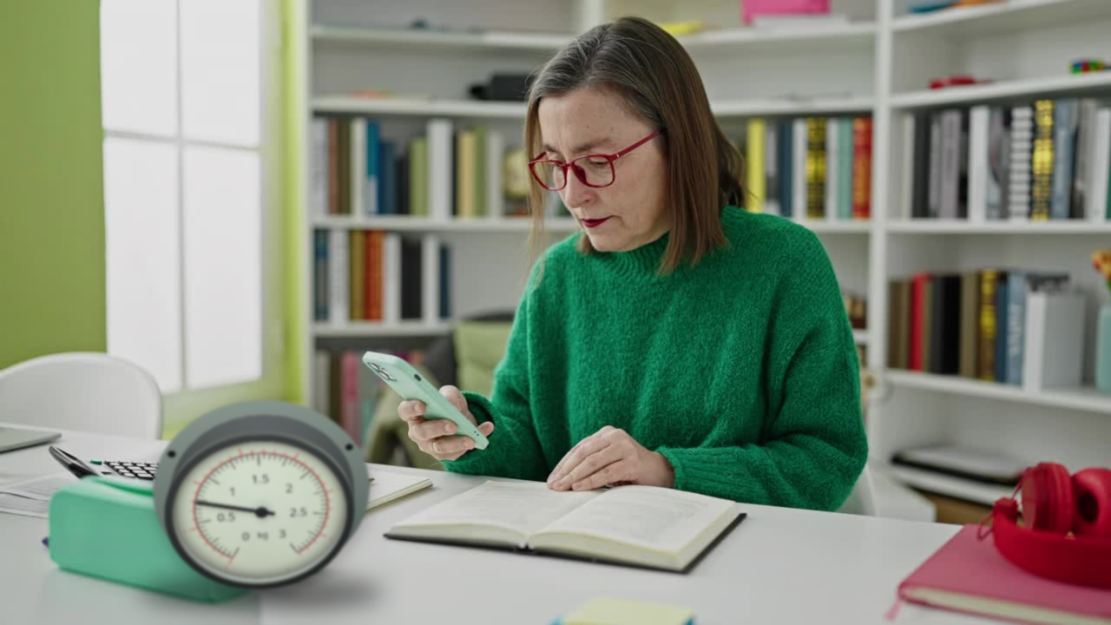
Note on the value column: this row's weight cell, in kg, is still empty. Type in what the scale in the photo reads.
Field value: 0.75 kg
